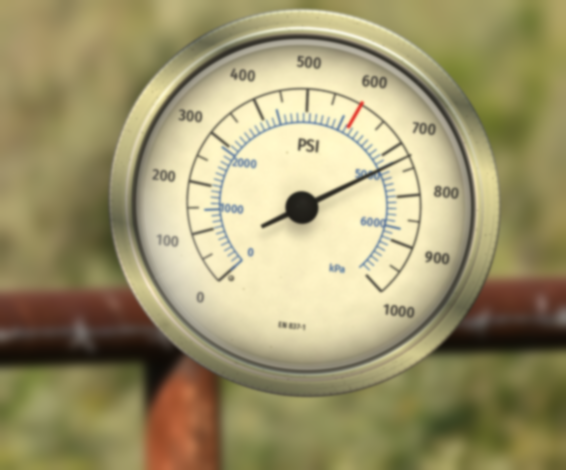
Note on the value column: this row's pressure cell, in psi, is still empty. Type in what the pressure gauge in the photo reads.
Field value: 725 psi
